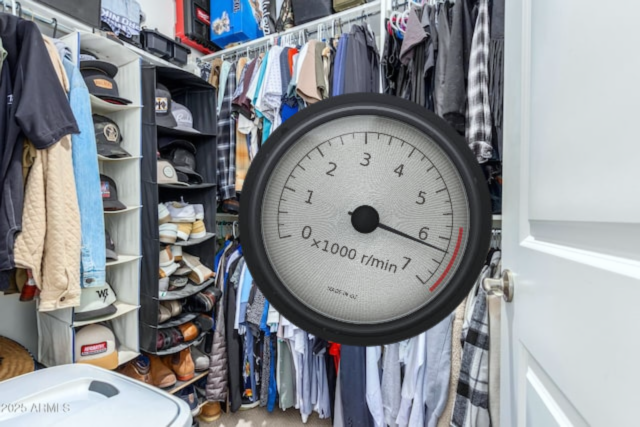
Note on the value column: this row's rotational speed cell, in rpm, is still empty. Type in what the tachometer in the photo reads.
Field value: 6250 rpm
